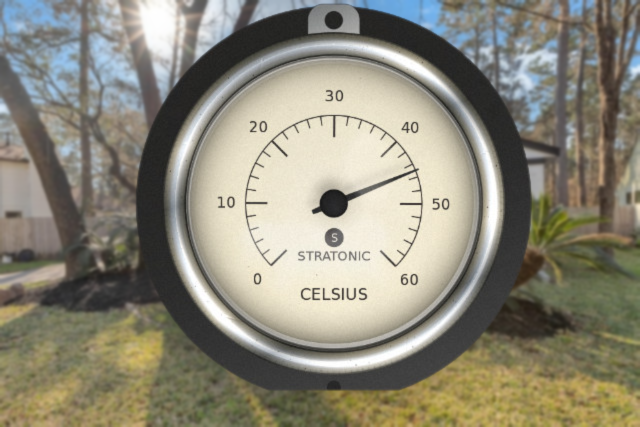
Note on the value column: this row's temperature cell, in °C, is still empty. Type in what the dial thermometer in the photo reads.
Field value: 45 °C
